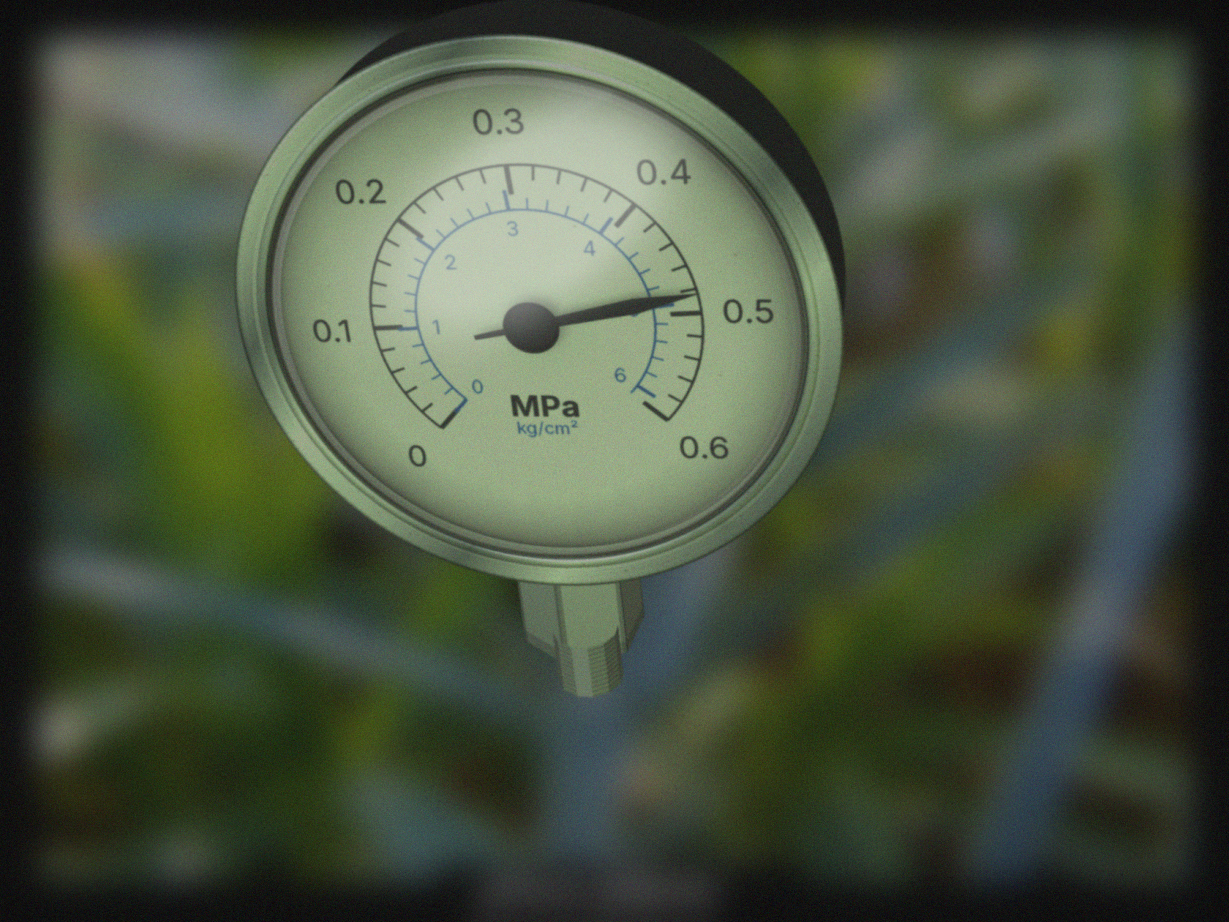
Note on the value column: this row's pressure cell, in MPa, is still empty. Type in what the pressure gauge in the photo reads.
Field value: 0.48 MPa
